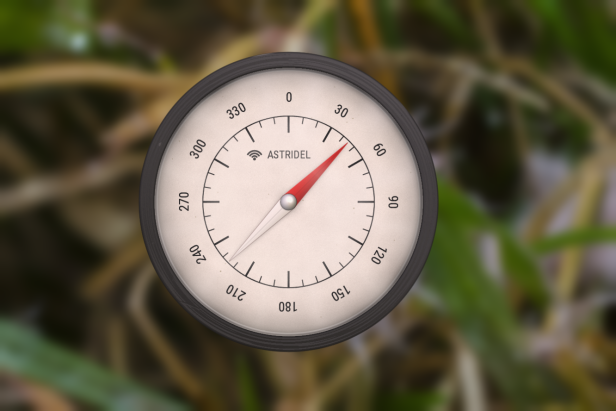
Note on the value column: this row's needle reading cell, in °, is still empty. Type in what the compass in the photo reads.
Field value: 45 °
